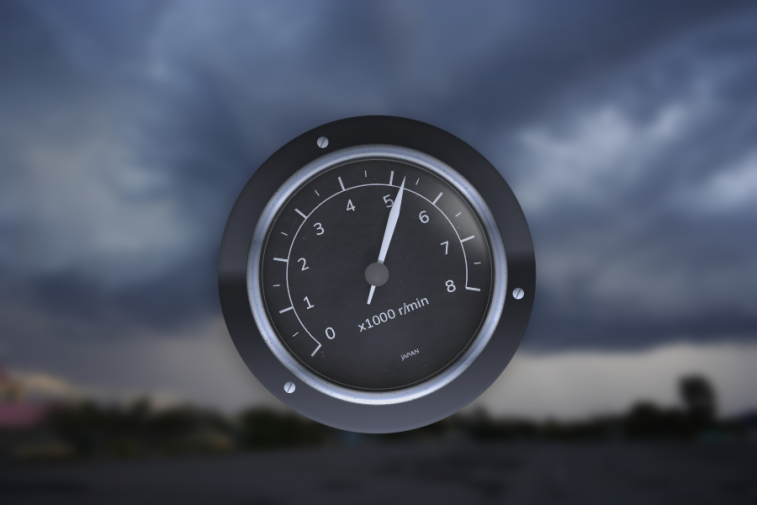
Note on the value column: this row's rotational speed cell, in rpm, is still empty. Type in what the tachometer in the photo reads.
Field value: 5250 rpm
